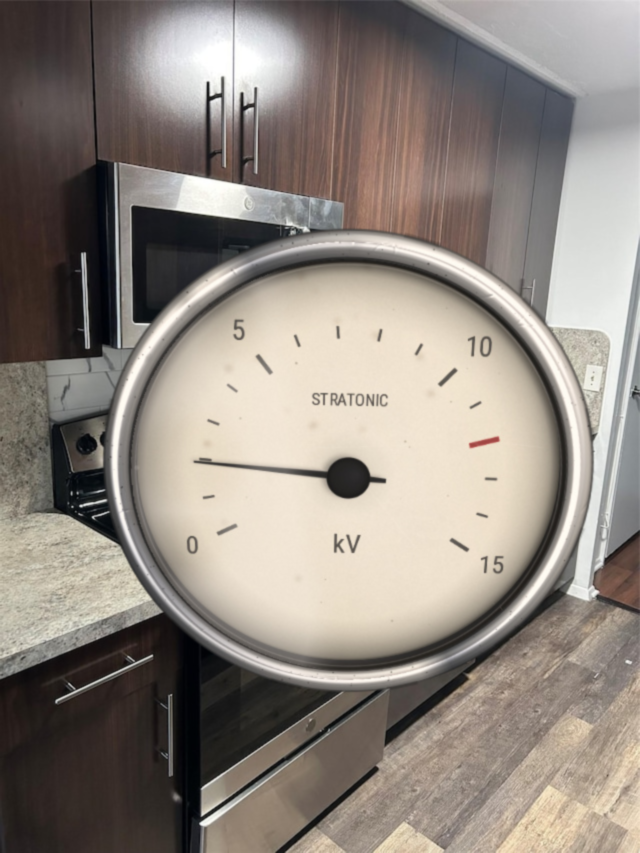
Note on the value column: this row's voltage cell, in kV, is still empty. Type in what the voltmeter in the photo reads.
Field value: 2 kV
